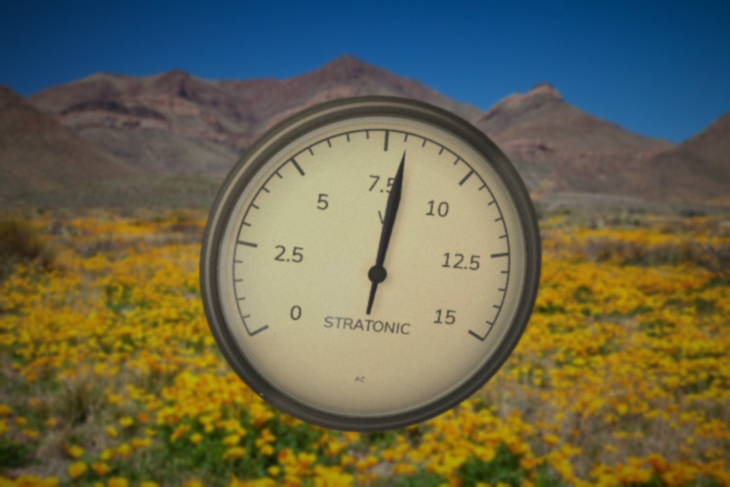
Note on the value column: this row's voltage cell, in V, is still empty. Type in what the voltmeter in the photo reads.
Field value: 8 V
